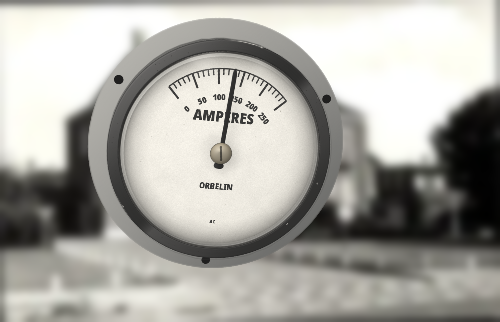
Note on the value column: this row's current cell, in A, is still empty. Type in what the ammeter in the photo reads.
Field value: 130 A
